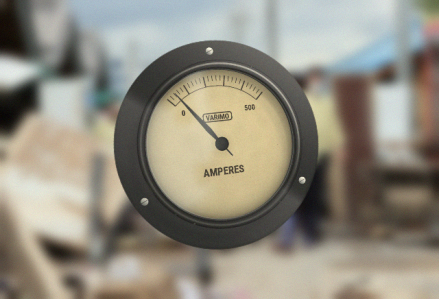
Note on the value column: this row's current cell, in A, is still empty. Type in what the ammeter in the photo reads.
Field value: 40 A
